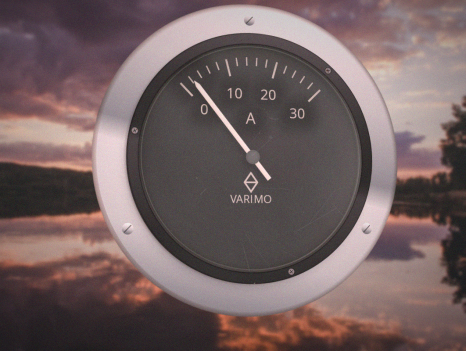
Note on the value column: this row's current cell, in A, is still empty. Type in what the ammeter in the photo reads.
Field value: 2 A
